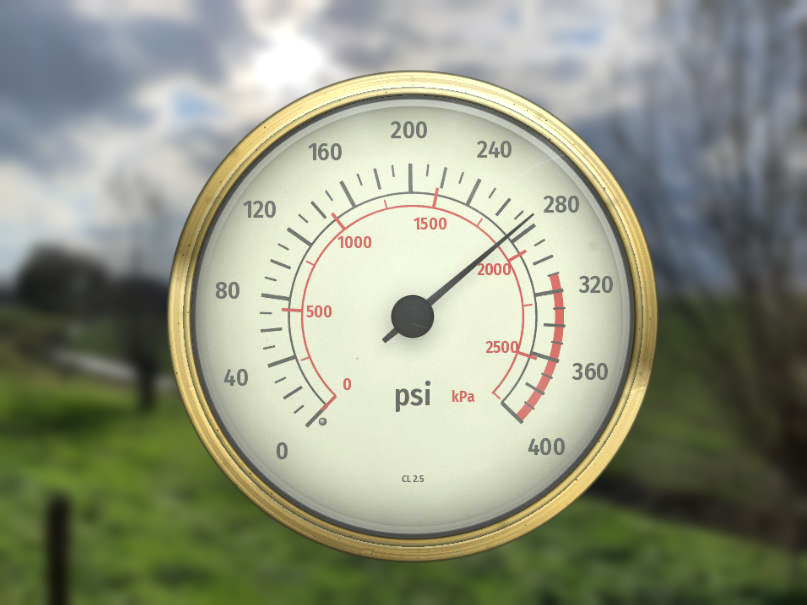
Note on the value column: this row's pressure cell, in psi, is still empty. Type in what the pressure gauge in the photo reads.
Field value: 275 psi
